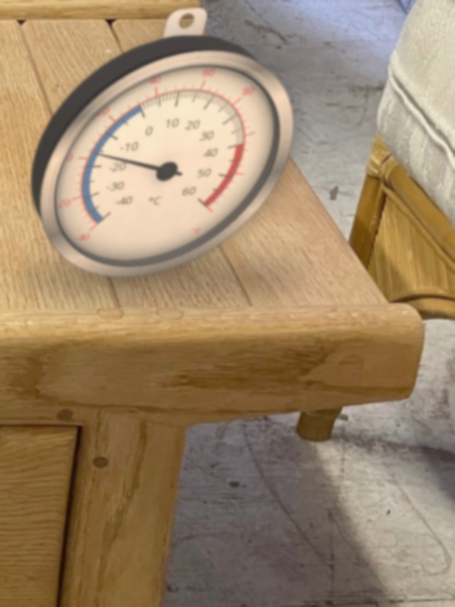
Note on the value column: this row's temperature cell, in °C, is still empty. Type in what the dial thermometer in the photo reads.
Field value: -15 °C
